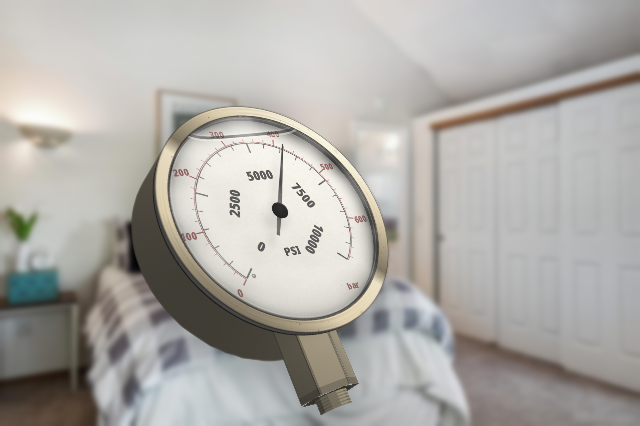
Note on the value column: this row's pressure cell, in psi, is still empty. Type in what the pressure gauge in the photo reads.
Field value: 6000 psi
